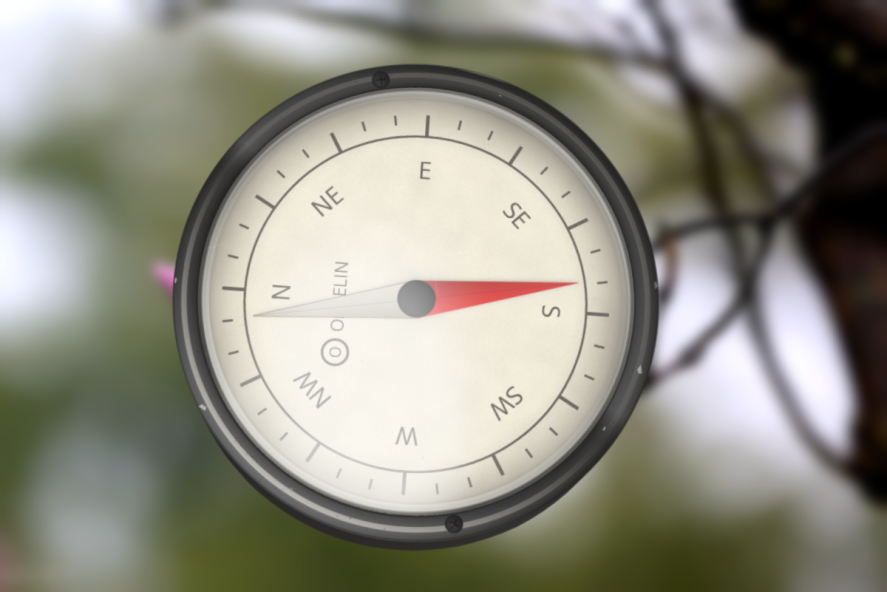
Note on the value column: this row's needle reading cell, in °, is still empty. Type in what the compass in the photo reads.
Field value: 170 °
